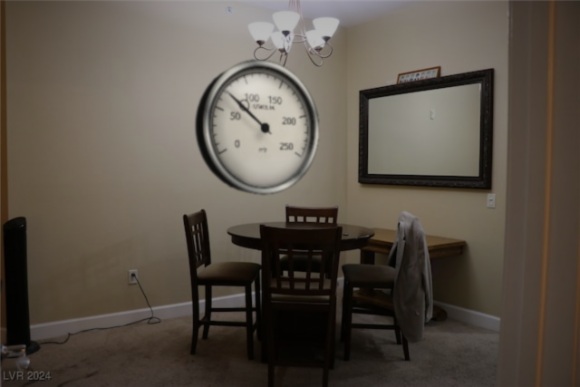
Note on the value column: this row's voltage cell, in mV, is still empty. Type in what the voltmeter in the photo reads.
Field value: 70 mV
